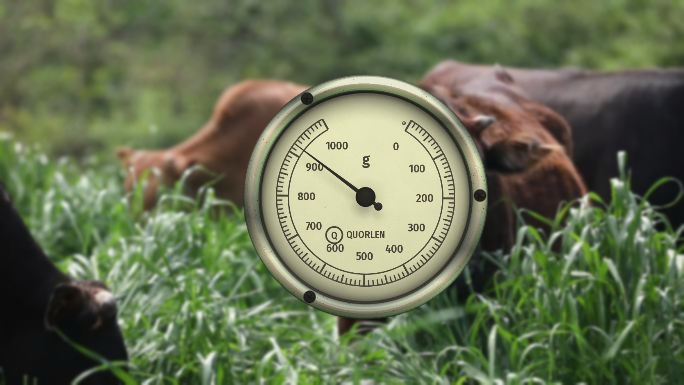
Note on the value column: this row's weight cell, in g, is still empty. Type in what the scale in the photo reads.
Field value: 920 g
